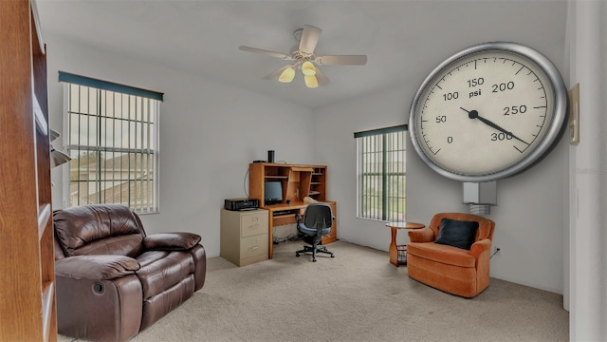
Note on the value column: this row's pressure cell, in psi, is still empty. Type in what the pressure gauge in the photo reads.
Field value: 290 psi
